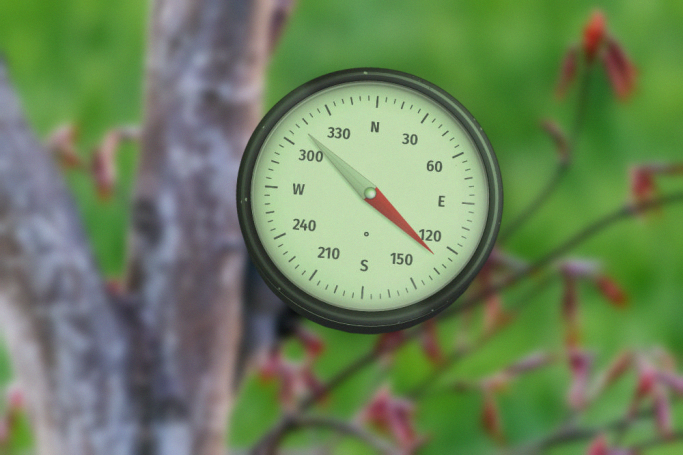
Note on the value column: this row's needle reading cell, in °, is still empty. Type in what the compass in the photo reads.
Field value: 130 °
